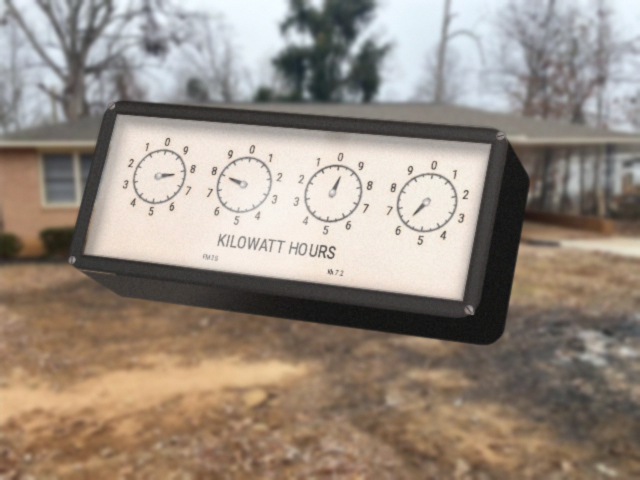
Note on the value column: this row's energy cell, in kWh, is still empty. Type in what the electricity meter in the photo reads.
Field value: 7796 kWh
